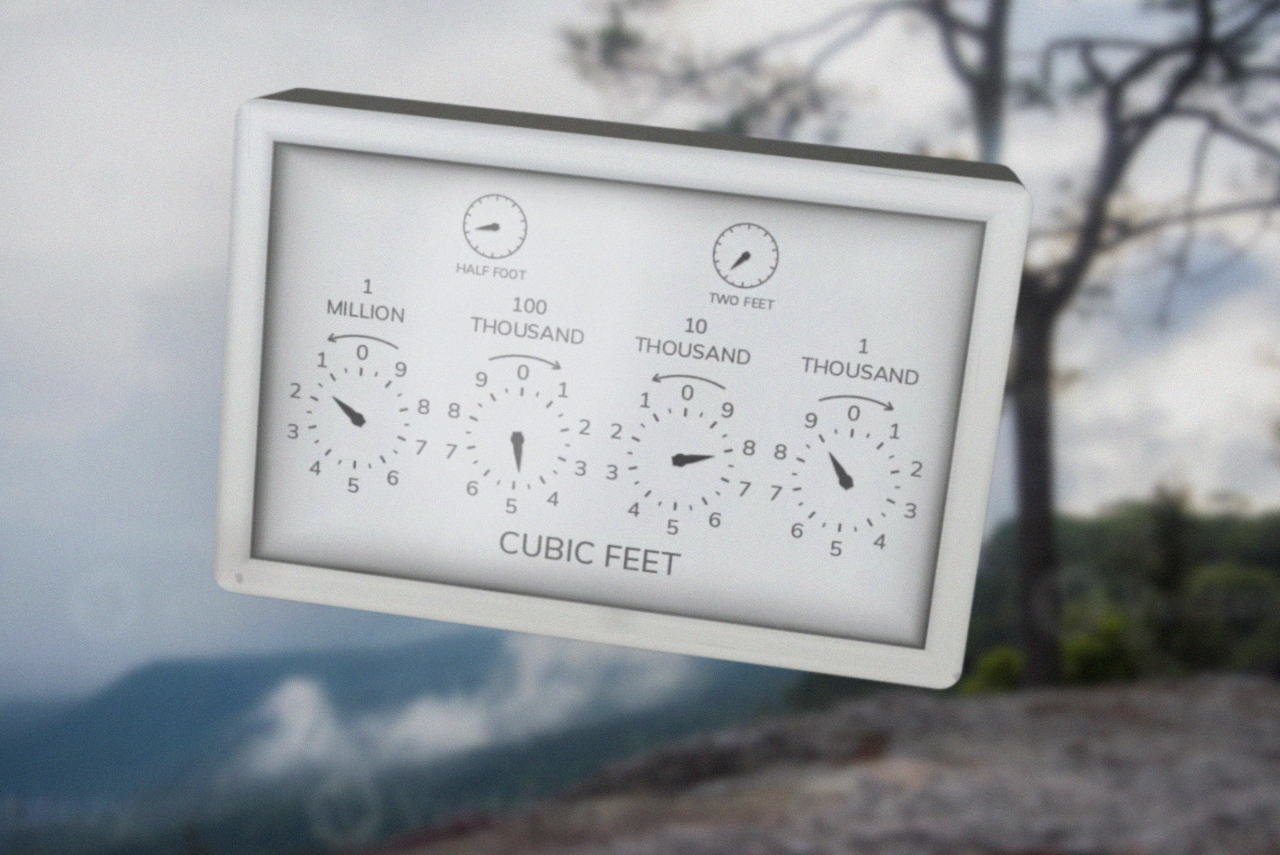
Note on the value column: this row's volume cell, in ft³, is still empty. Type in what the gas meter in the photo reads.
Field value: 147900 ft³
